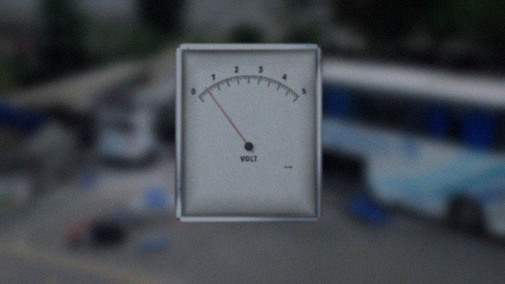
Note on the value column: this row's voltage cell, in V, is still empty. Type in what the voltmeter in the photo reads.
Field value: 0.5 V
